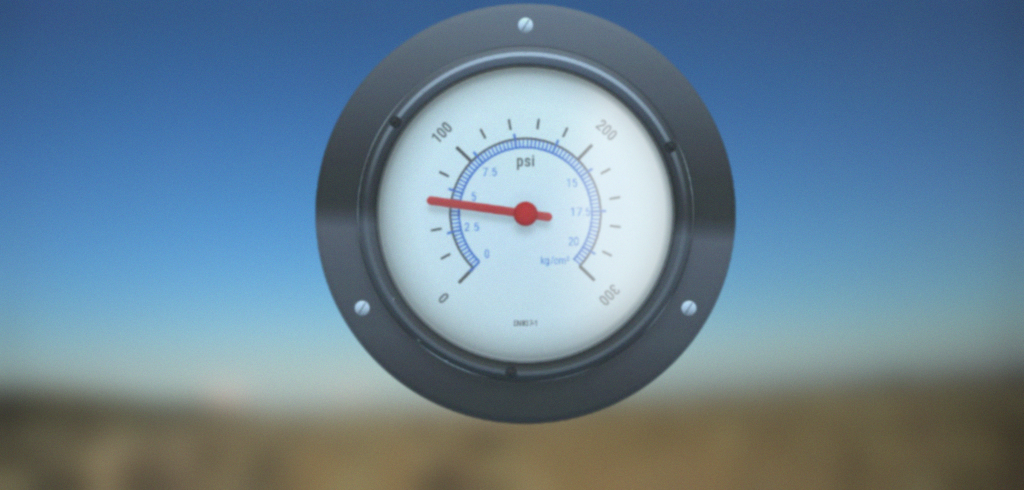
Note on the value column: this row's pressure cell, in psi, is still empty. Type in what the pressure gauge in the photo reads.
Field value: 60 psi
